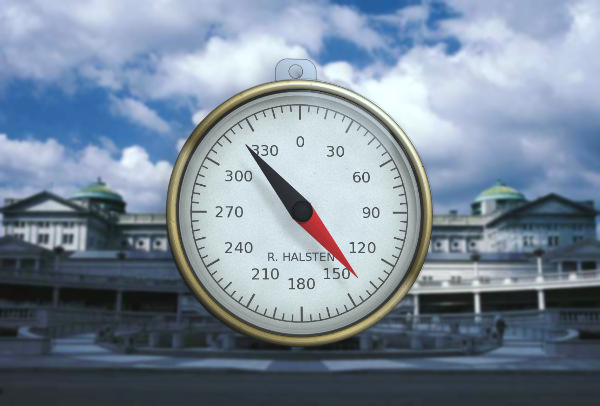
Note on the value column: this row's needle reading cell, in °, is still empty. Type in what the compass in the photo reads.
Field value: 140 °
